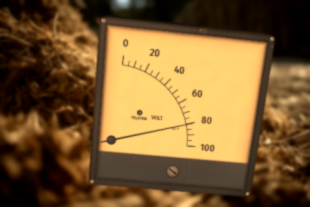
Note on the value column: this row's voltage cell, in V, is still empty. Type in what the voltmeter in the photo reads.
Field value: 80 V
